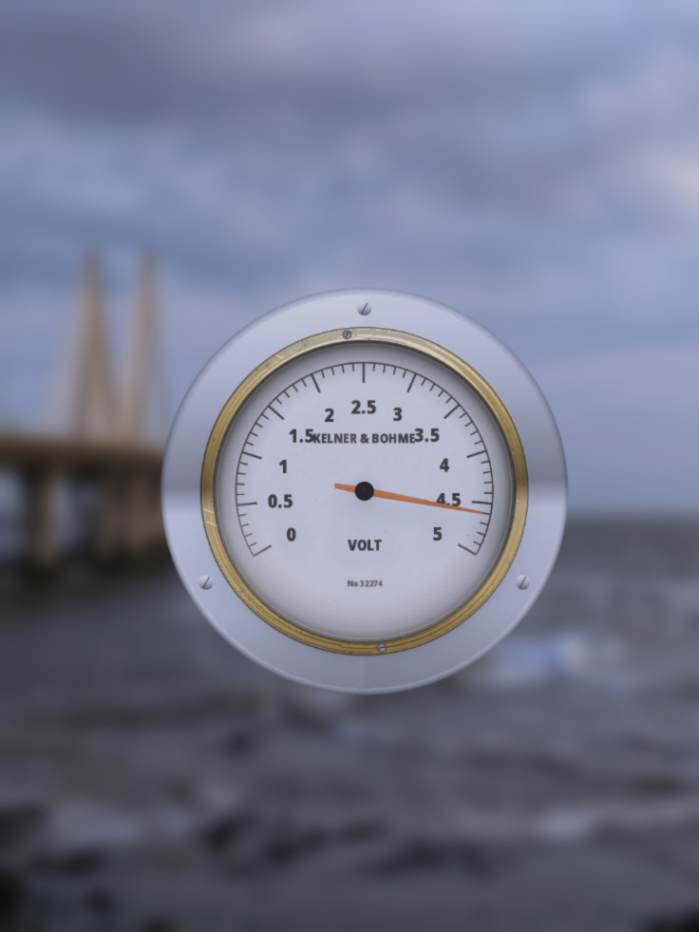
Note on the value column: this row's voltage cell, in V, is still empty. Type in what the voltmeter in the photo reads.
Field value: 4.6 V
